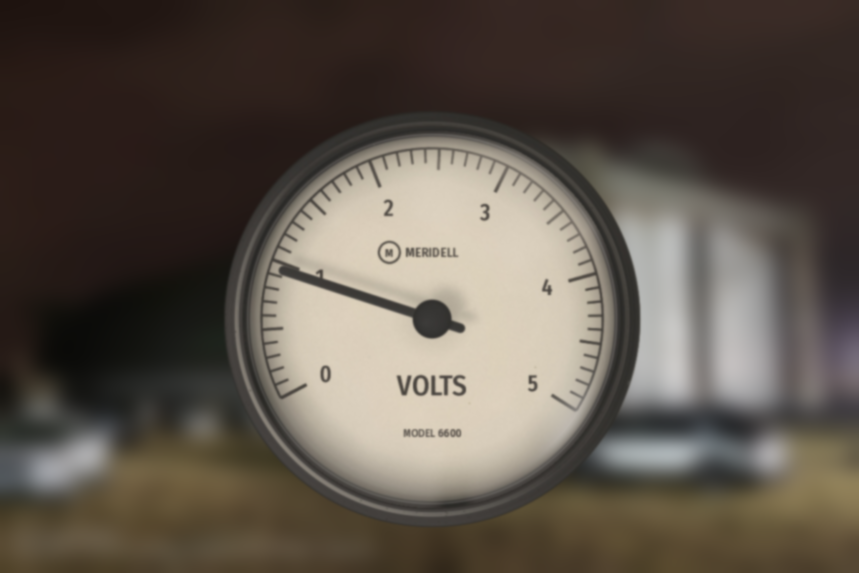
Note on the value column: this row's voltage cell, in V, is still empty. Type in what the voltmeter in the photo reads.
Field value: 0.95 V
